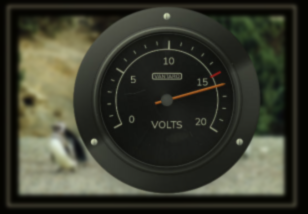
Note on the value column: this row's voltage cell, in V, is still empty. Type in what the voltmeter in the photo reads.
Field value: 16 V
